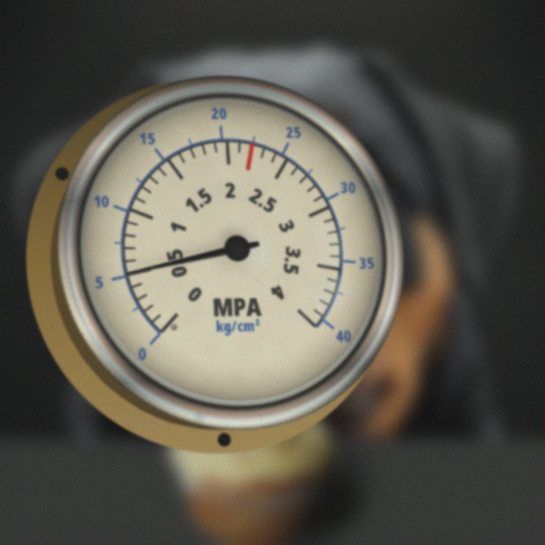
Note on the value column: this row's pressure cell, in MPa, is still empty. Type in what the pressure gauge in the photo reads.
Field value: 0.5 MPa
